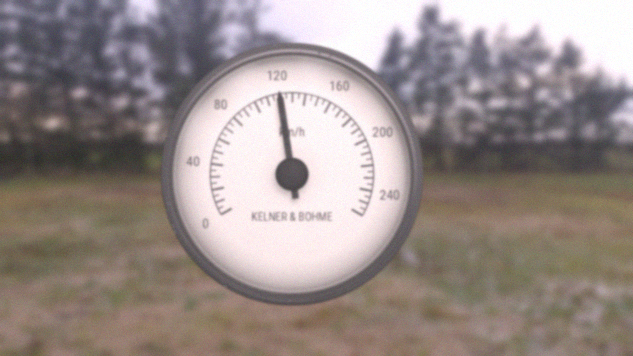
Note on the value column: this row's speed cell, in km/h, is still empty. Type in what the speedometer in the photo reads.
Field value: 120 km/h
